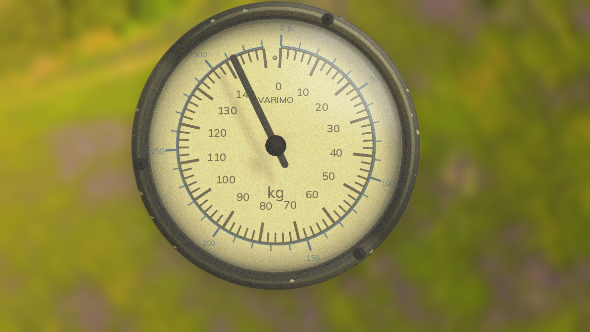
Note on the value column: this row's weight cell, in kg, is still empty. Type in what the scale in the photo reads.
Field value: 142 kg
